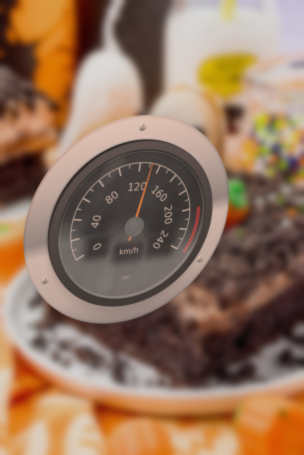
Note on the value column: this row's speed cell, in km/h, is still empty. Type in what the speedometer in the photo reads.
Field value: 130 km/h
